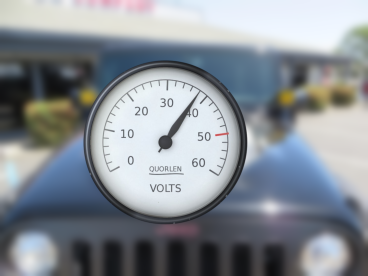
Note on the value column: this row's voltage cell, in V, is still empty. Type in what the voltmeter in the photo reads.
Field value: 38 V
